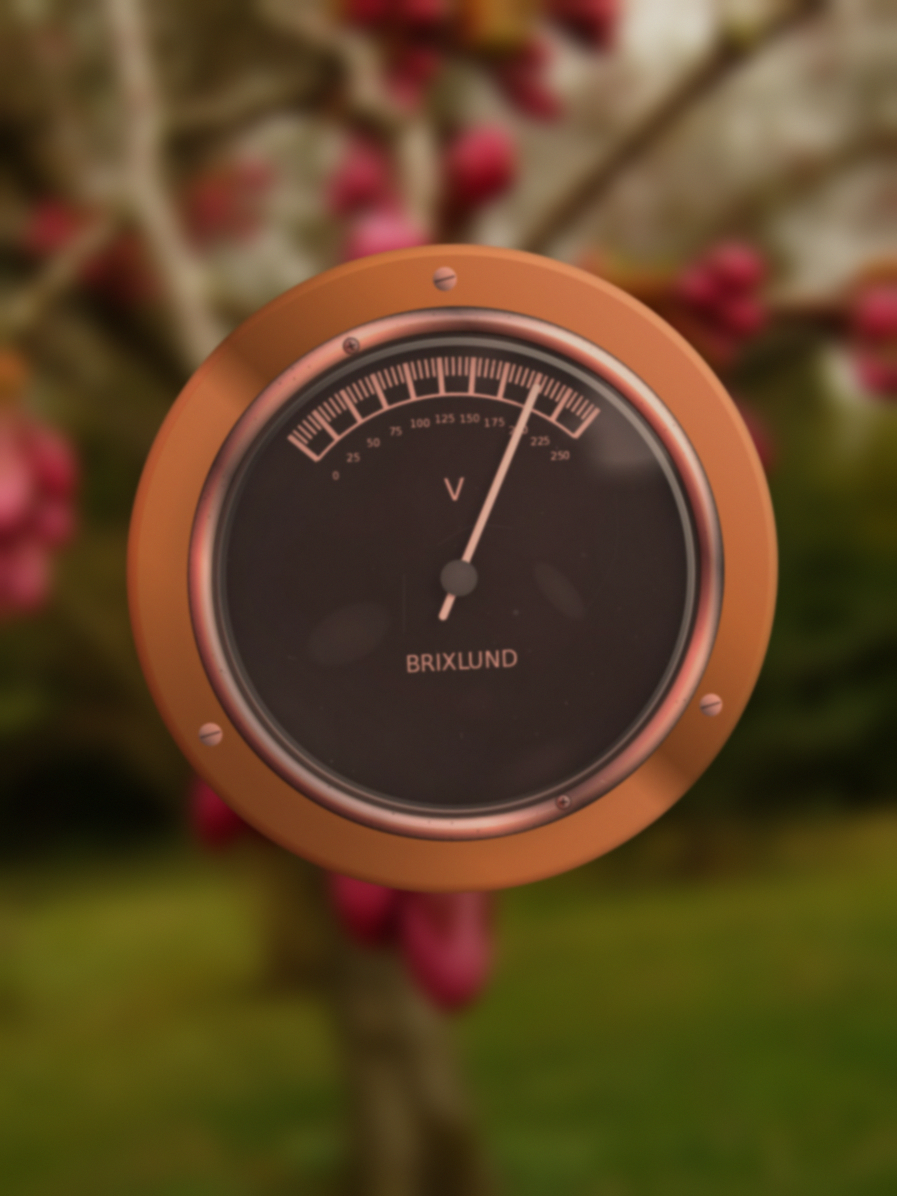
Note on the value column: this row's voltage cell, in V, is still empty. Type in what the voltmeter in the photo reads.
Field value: 200 V
